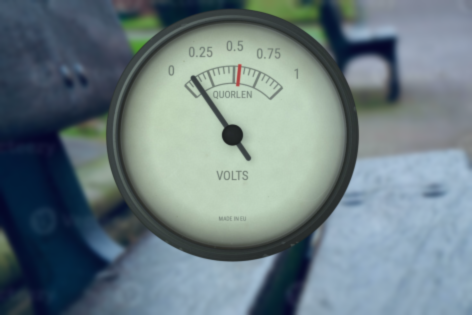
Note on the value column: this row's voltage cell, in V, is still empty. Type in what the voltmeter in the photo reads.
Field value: 0.1 V
